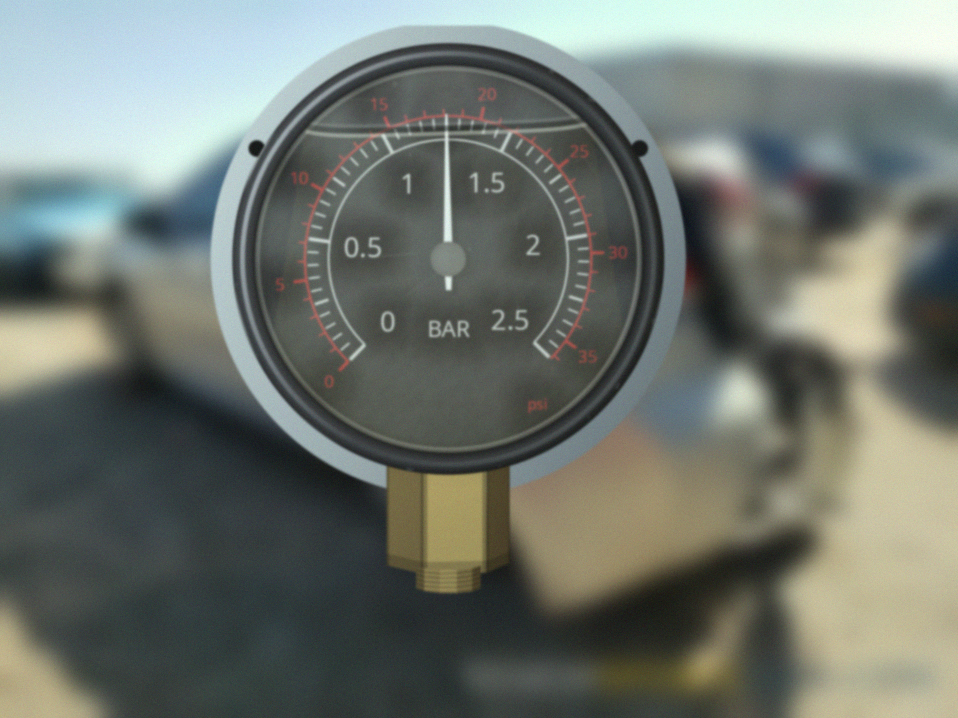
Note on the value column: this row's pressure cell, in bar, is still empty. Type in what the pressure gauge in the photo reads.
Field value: 1.25 bar
